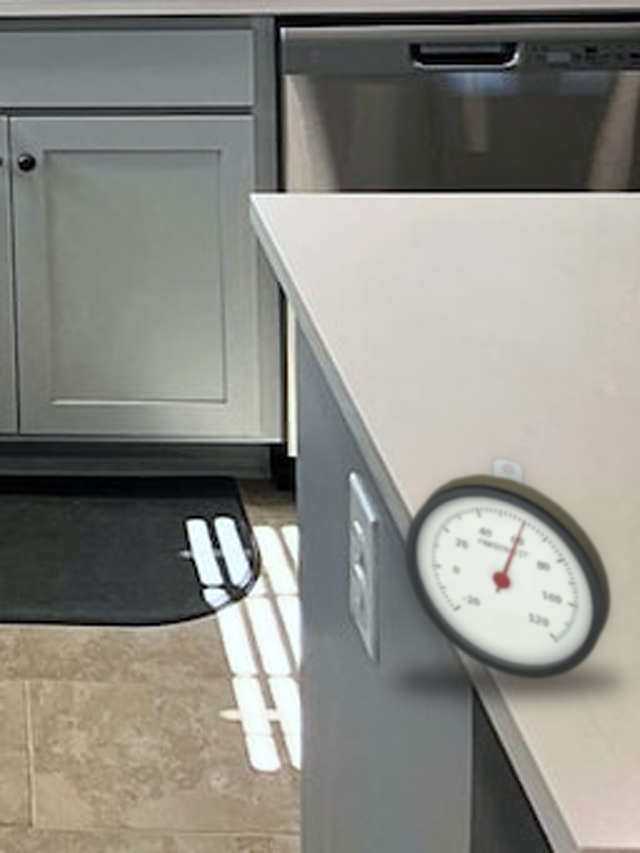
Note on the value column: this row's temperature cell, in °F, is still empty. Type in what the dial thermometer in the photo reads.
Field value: 60 °F
